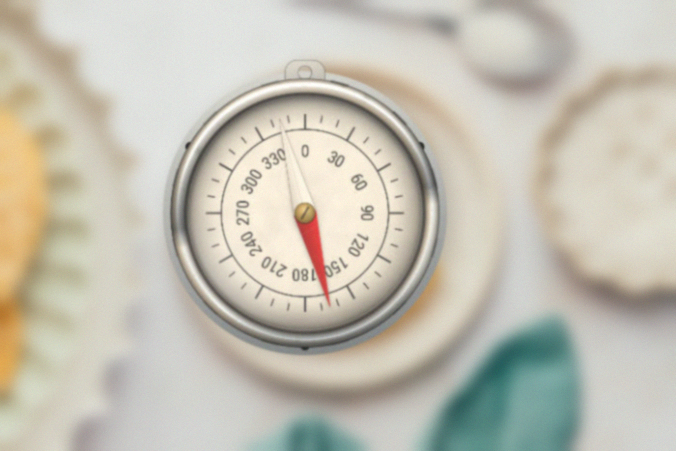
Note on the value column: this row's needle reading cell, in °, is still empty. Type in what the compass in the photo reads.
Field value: 165 °
